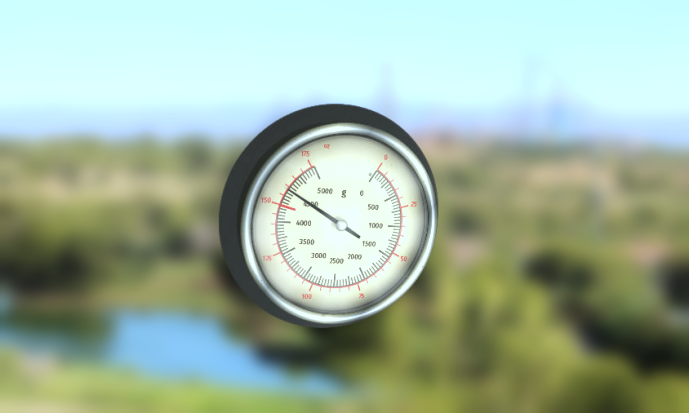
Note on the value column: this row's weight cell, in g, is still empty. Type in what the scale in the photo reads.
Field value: 4500 g
